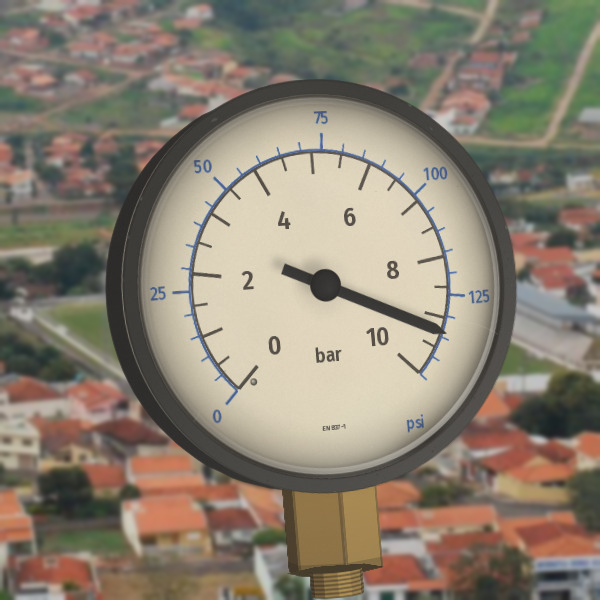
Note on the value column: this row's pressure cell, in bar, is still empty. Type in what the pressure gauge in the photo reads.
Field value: 9.25 bar
